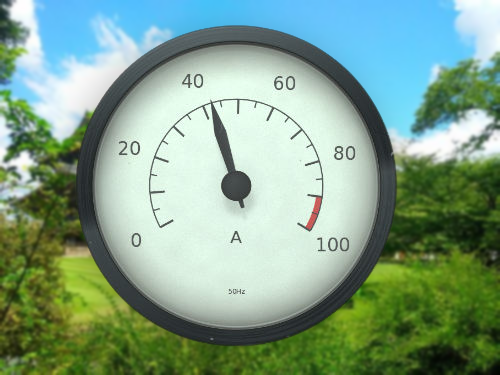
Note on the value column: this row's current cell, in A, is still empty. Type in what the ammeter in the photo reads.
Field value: 42.5 A
